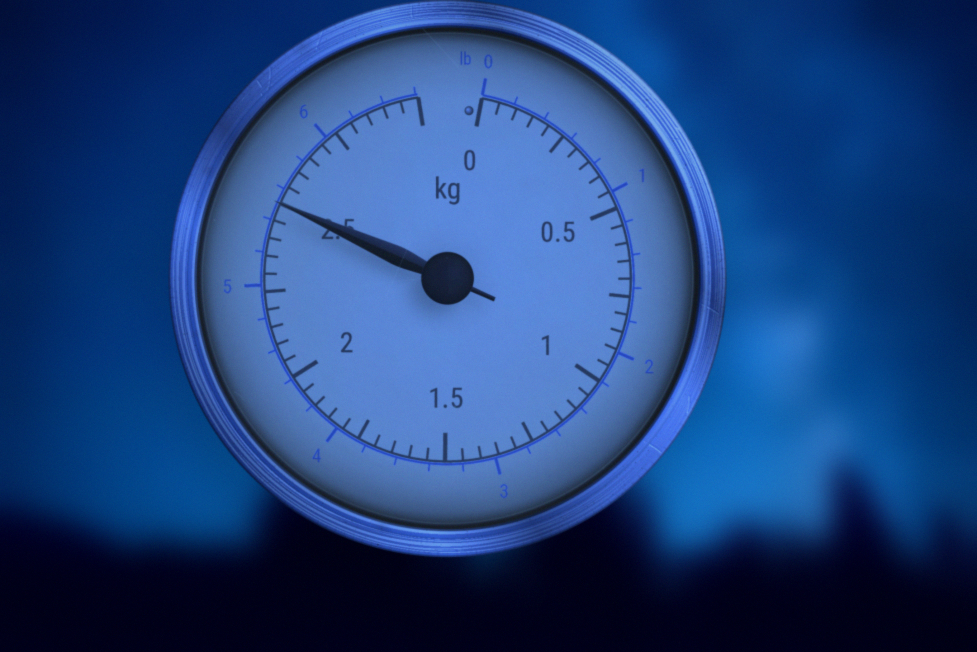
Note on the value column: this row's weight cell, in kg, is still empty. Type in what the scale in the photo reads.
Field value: 2.5 kg
